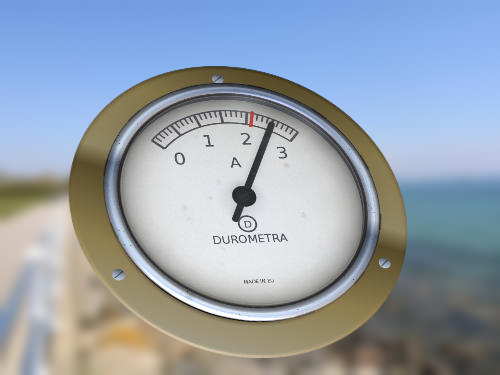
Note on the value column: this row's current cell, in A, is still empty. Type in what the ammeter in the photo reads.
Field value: 2.5 A
